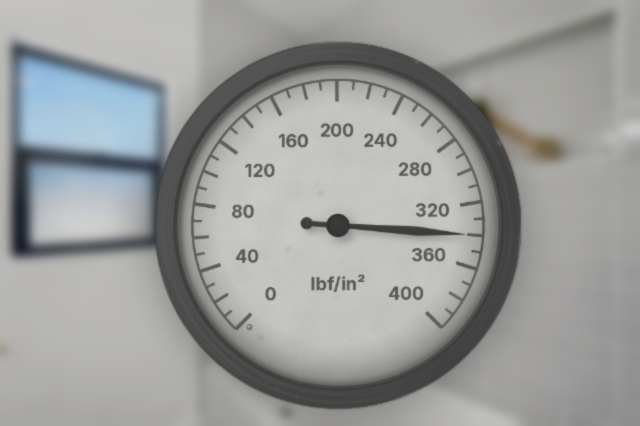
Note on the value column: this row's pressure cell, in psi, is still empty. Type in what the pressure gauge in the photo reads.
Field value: 340 psi
